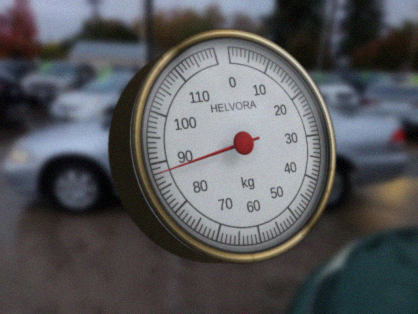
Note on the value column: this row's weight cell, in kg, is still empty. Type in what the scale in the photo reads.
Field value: 88 kg
